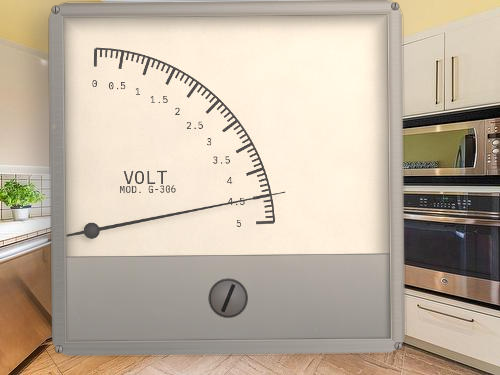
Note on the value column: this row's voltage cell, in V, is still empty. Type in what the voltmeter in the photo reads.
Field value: 4.5 V
